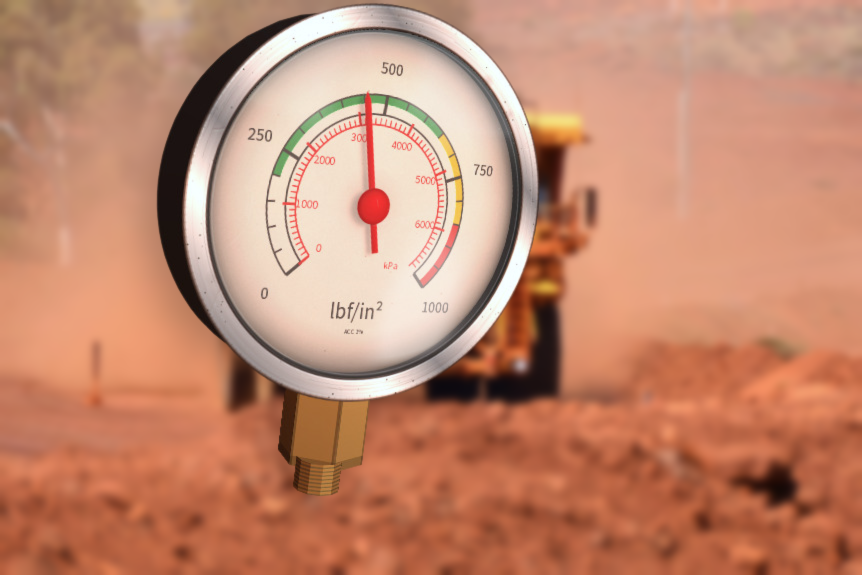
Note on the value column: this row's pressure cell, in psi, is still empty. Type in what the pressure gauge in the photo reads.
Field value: 450 psi
